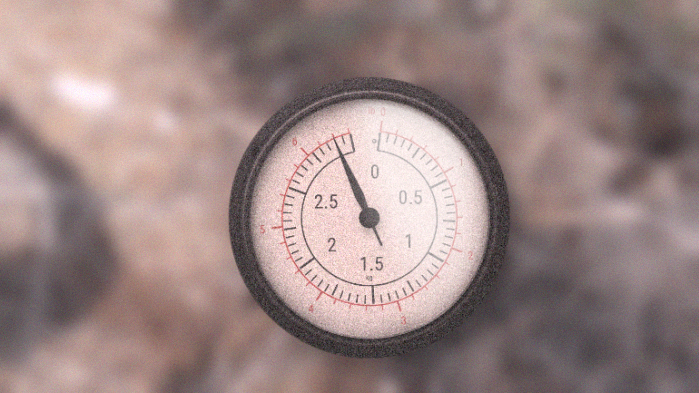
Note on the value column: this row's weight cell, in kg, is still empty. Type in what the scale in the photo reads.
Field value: 2.9 kg
